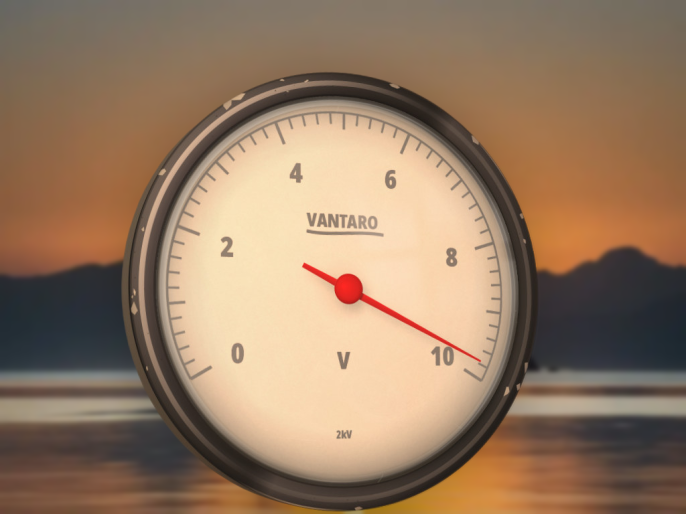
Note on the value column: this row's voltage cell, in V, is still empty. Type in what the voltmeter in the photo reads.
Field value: 9.8 V
